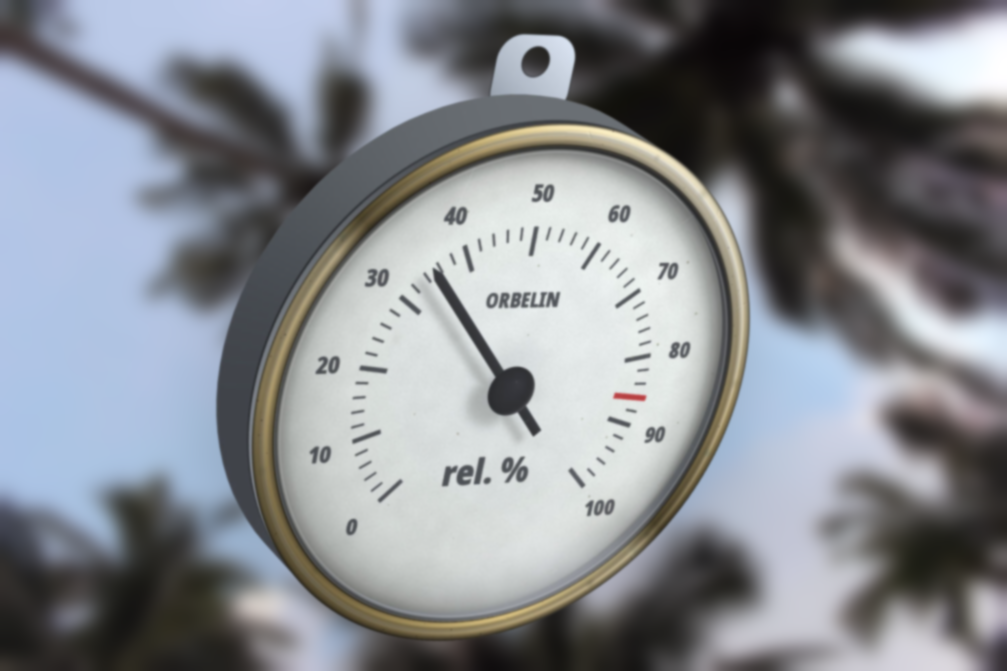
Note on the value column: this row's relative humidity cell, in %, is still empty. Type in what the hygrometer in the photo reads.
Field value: 35 %
